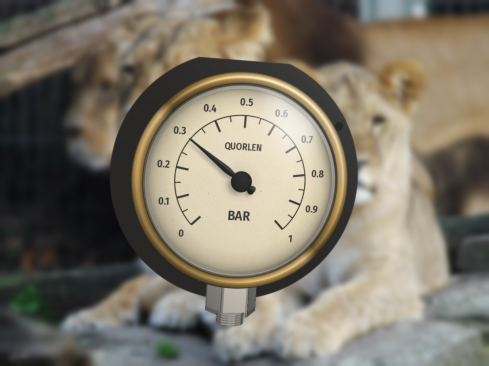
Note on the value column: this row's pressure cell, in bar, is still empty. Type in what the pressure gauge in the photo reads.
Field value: 0.3 bar
